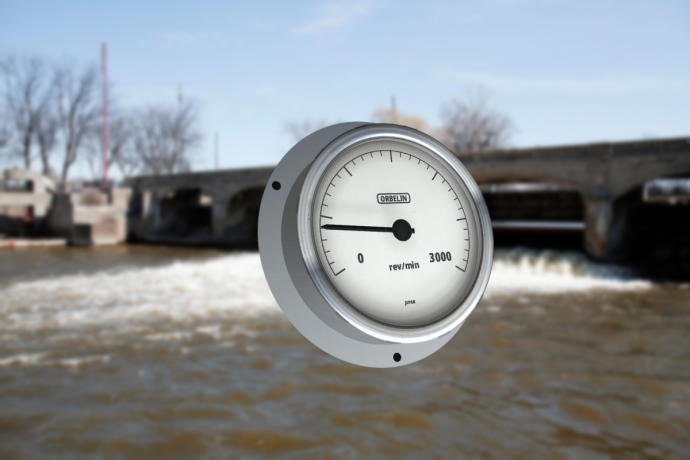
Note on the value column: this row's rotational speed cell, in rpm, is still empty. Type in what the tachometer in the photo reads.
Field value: 400 rpm
